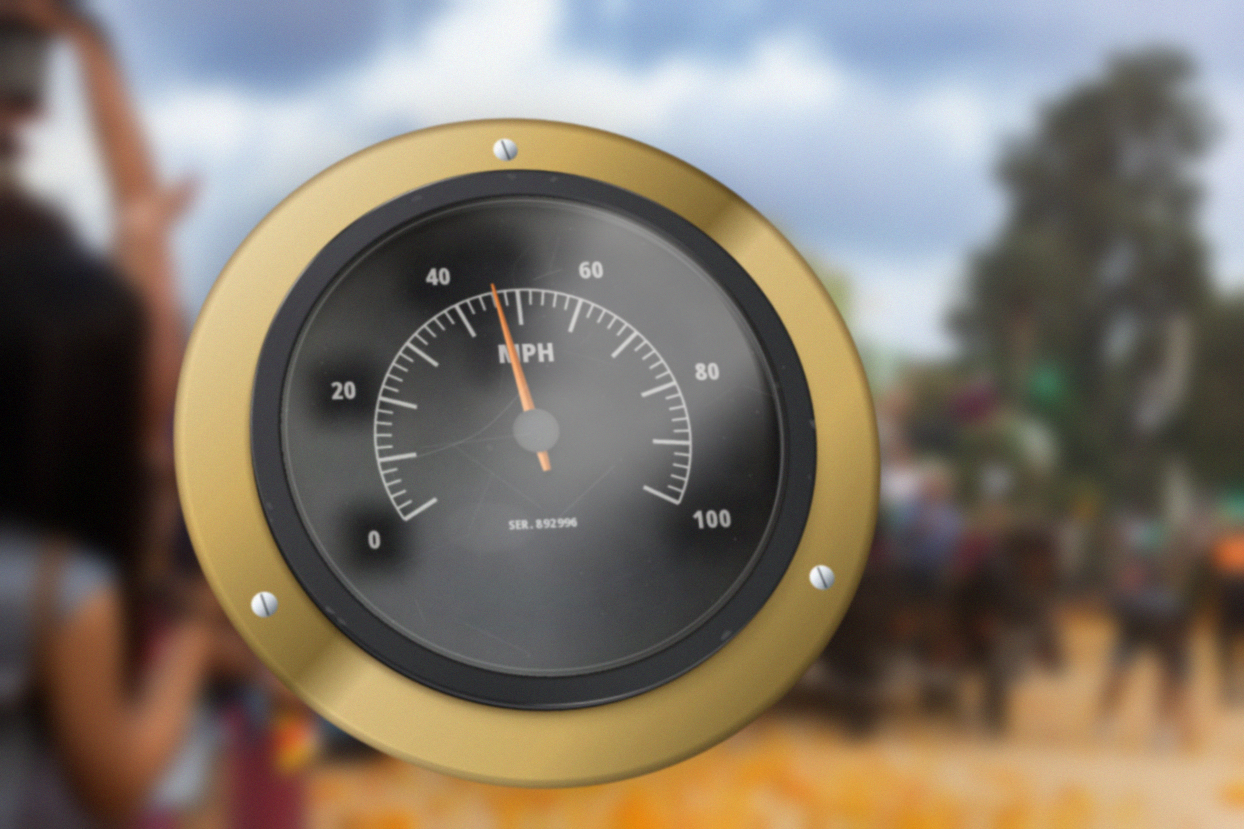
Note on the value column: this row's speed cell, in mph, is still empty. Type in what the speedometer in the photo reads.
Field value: 46 mph
